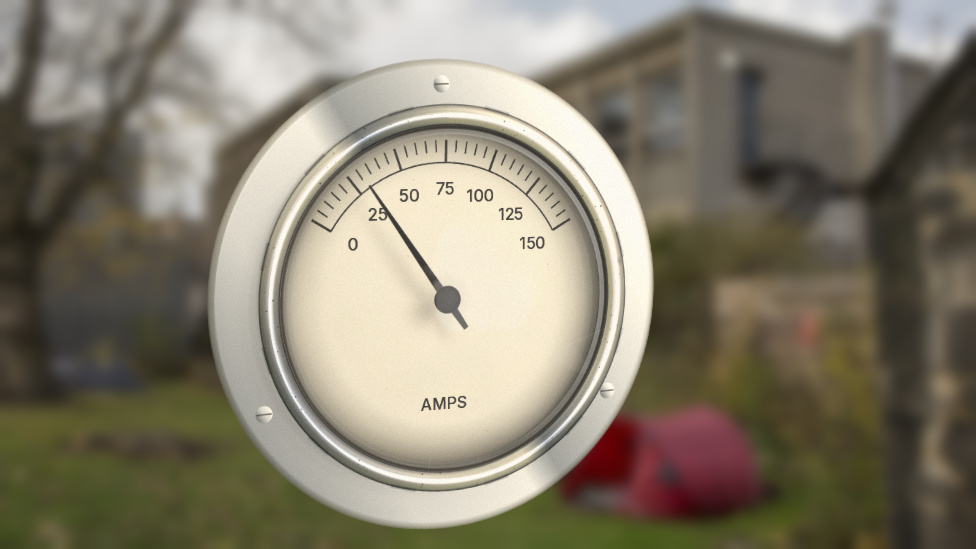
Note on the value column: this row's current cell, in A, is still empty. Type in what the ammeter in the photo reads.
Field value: 30 A
